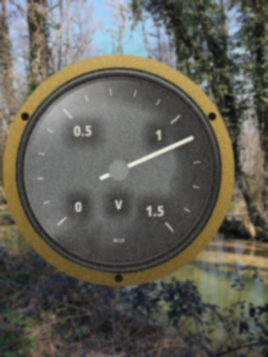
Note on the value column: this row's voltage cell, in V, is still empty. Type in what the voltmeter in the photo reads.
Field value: 1.1 V
